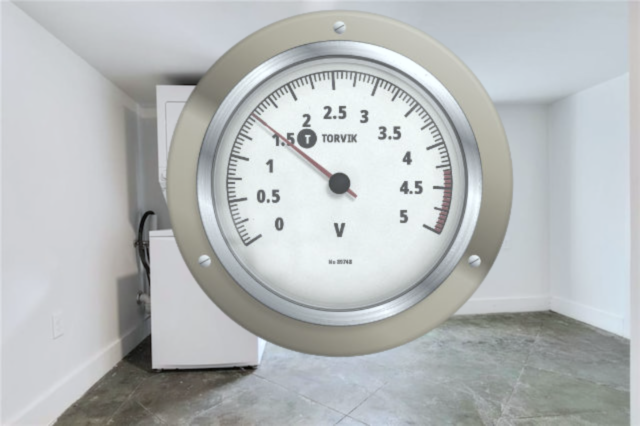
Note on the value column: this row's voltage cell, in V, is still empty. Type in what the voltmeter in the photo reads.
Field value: 1.5 V
